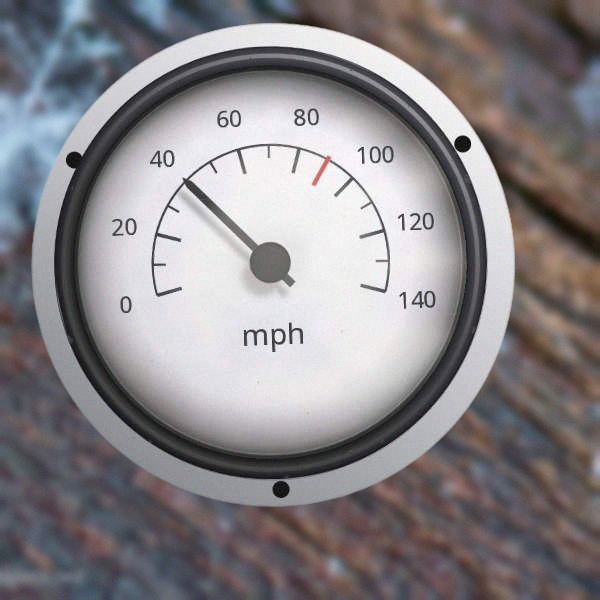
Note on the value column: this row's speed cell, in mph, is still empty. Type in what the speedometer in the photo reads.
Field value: 40 mph
